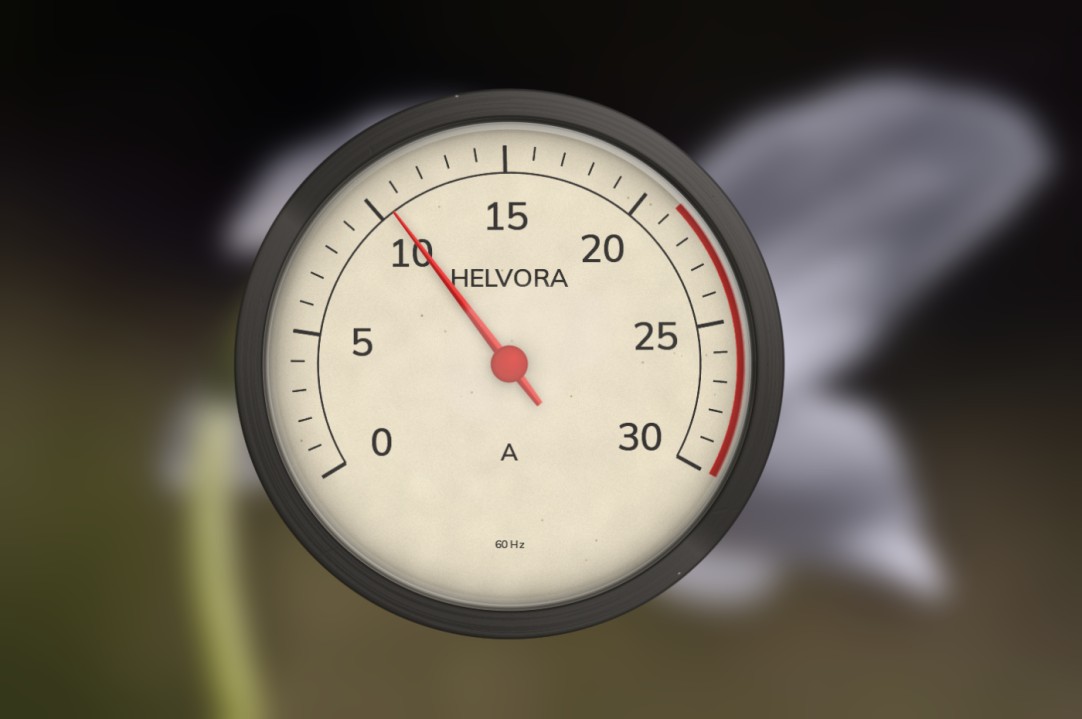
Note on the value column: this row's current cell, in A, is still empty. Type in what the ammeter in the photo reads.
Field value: 10.5 A
